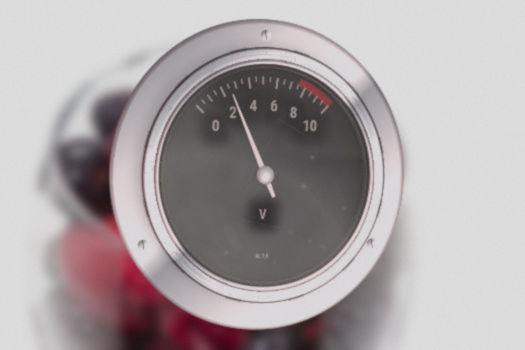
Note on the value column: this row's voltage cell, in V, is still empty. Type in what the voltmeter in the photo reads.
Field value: 2.5 V
